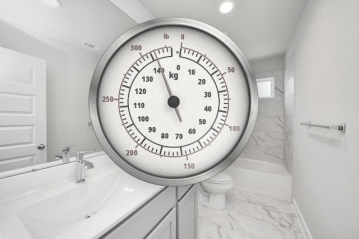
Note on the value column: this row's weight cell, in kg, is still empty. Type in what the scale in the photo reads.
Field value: 142 kg
